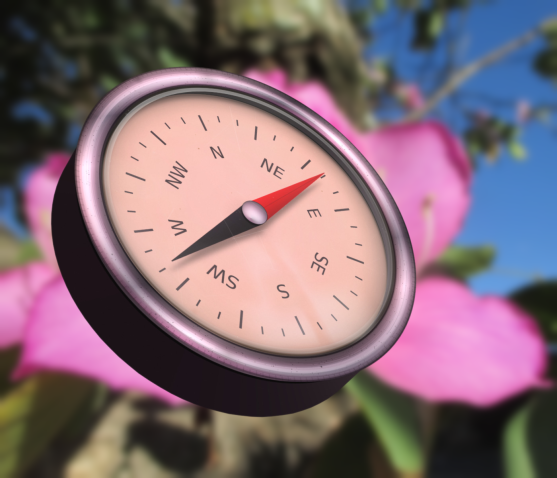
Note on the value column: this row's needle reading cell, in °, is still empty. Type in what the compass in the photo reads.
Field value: 70 °
